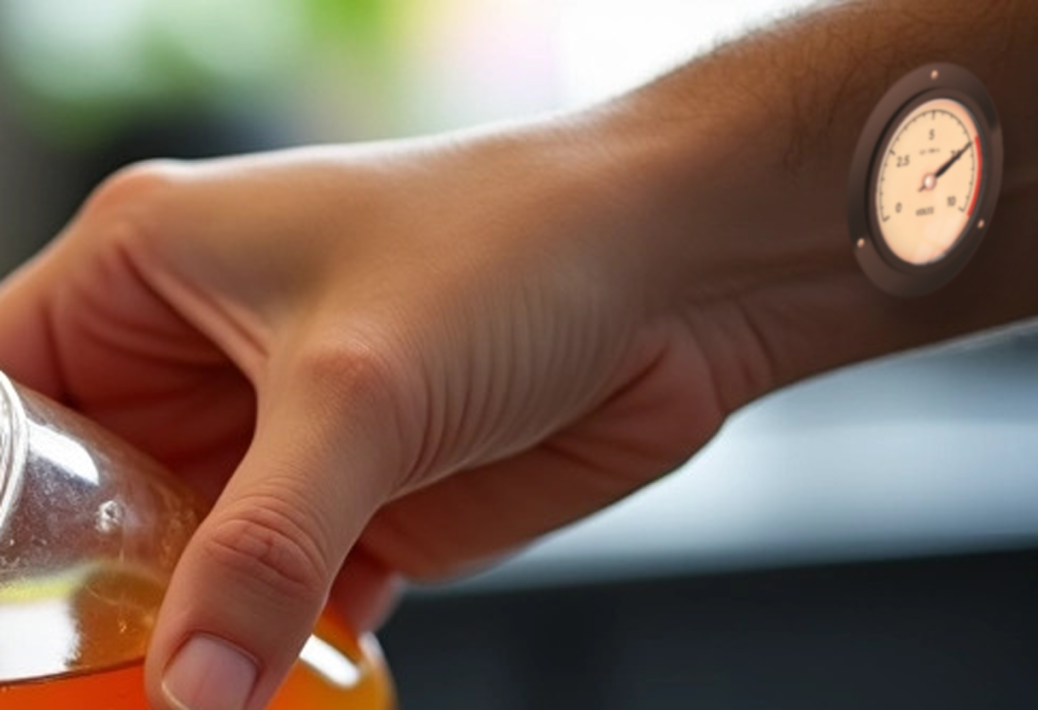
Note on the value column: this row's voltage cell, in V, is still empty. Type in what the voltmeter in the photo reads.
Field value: 7.5 V
